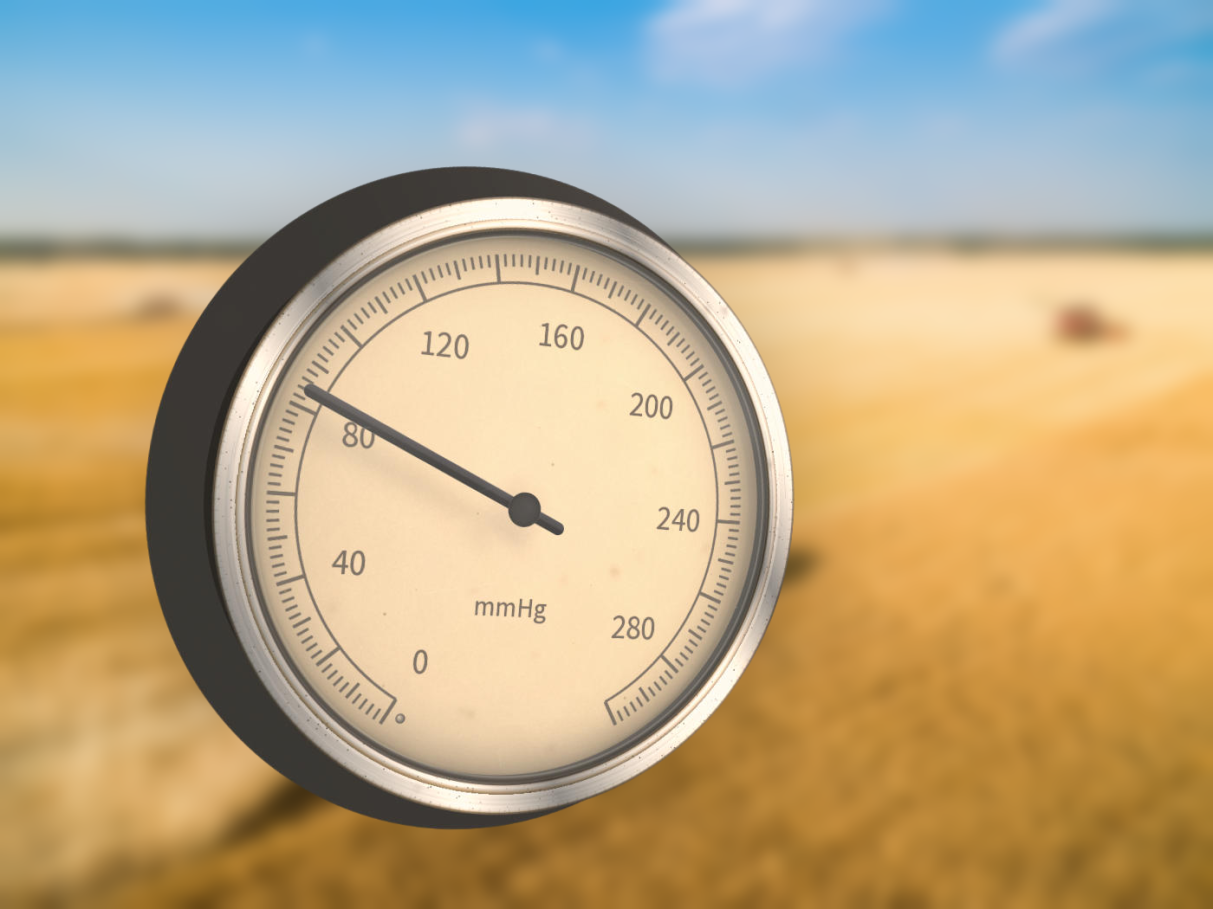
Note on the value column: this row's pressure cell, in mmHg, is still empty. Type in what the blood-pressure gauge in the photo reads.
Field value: 84 mmHg
